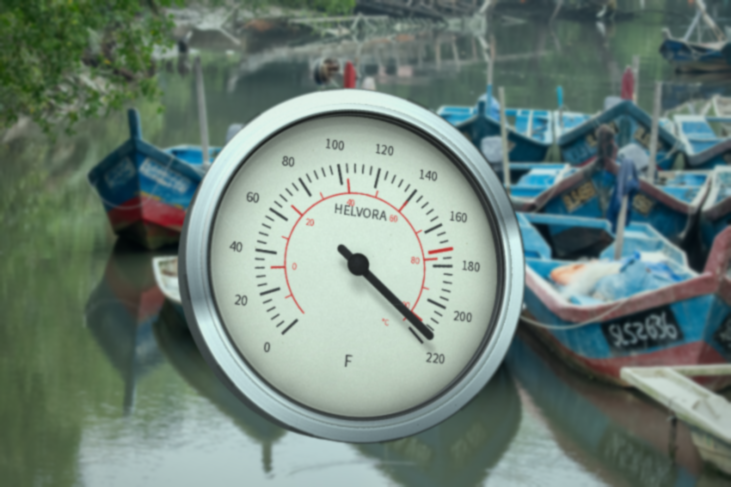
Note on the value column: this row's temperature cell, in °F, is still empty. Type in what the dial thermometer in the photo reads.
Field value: 216 °F
